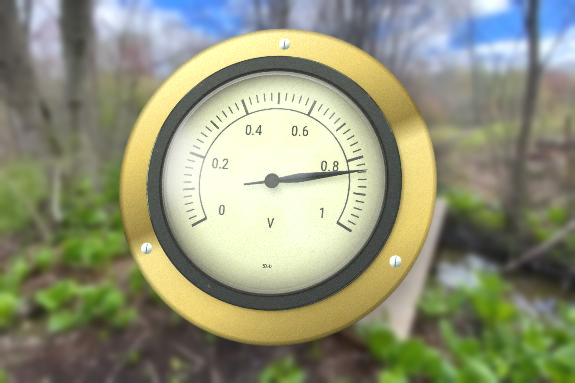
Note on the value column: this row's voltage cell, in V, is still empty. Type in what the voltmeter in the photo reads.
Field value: 0.84 V
